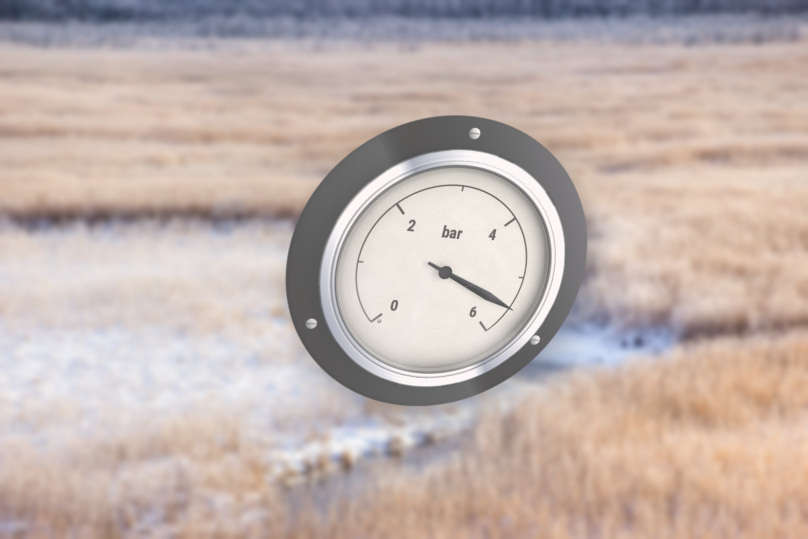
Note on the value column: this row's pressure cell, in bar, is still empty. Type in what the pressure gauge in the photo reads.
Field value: 5.5 bar
